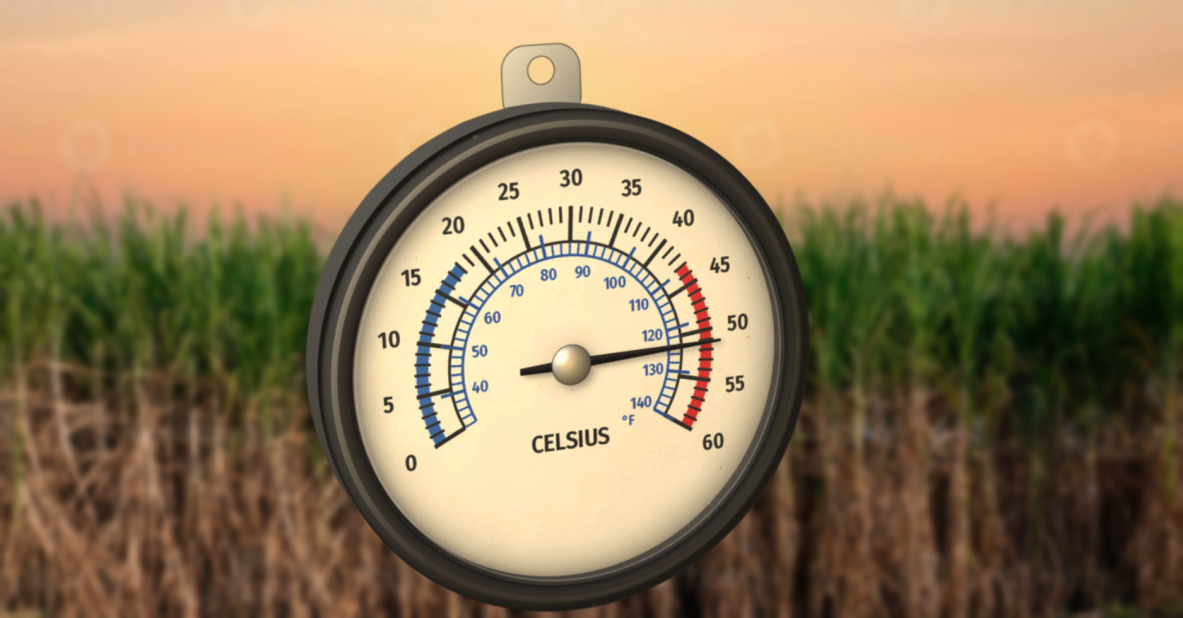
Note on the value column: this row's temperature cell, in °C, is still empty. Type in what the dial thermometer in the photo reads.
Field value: 51 °C
